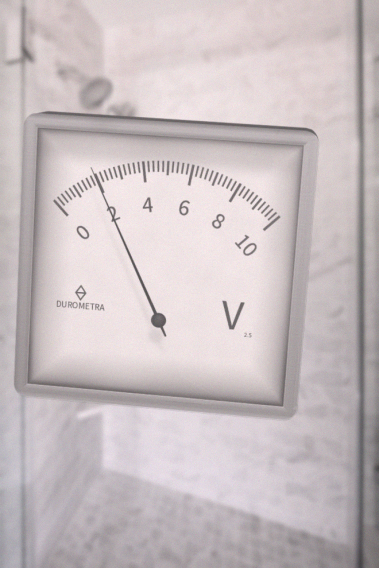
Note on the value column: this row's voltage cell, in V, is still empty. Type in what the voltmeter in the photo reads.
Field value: 2 V
